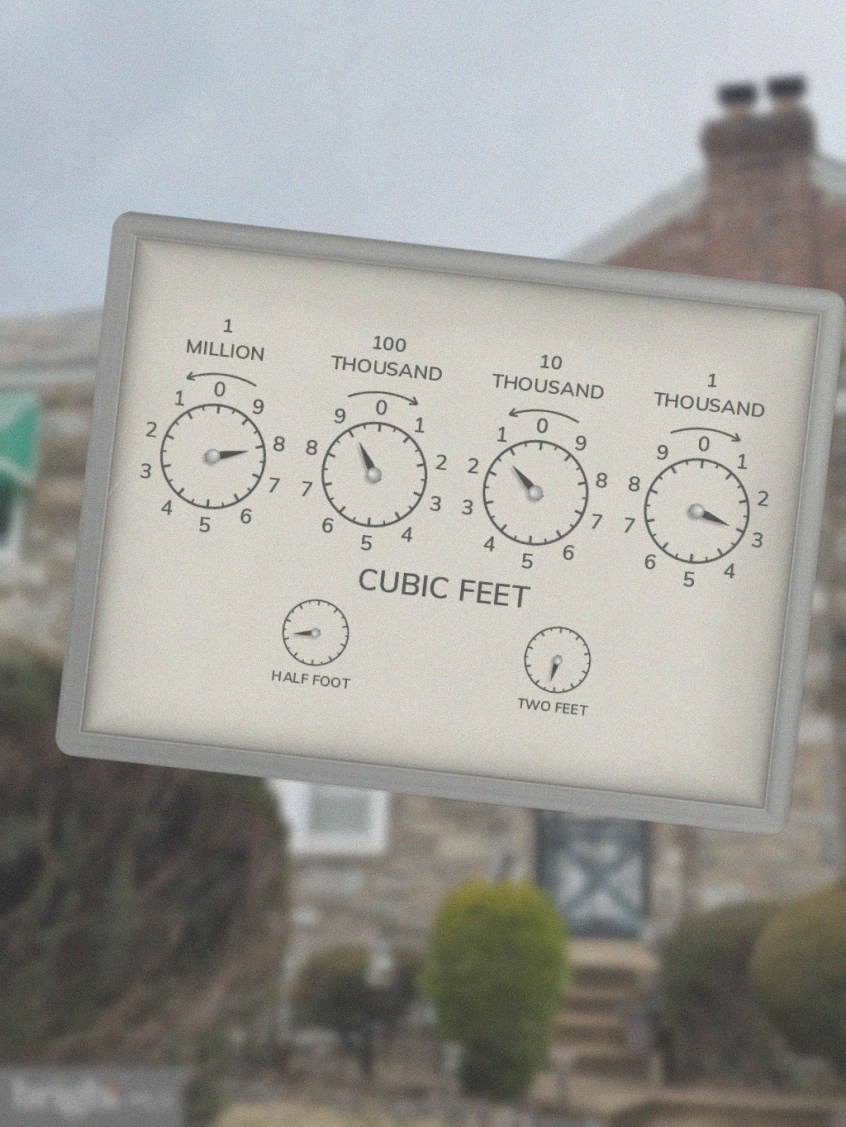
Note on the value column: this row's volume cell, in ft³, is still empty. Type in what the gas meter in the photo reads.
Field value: 791300 ft³
